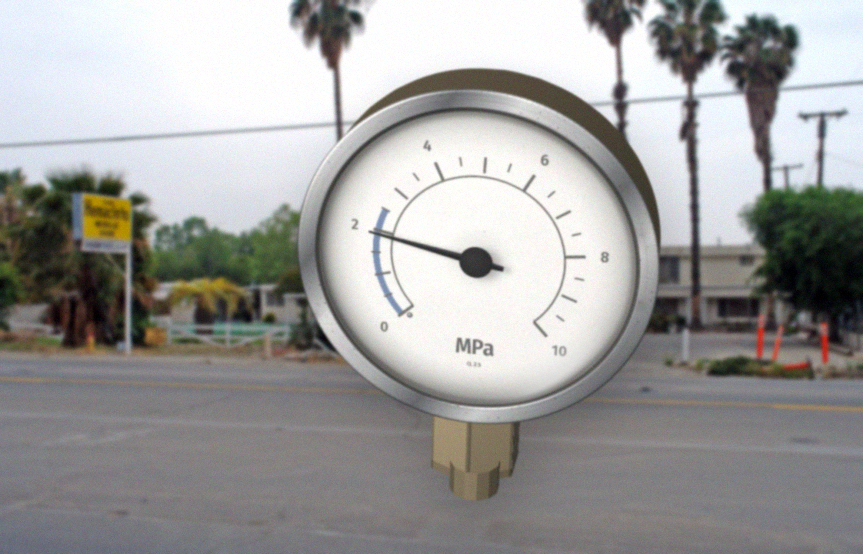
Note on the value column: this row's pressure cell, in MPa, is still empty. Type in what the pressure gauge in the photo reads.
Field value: 2 MPa
